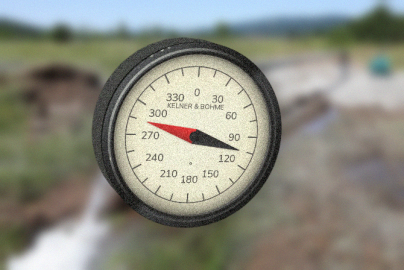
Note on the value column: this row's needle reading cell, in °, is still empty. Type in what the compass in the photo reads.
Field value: 285 °
